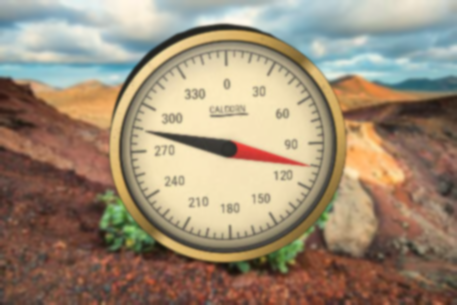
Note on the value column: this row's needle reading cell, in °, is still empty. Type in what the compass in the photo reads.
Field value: 105 °
